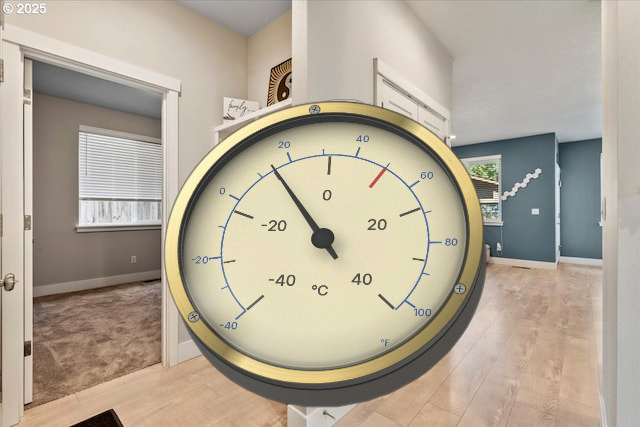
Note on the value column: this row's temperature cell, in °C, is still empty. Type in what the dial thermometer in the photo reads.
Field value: -10 °C
